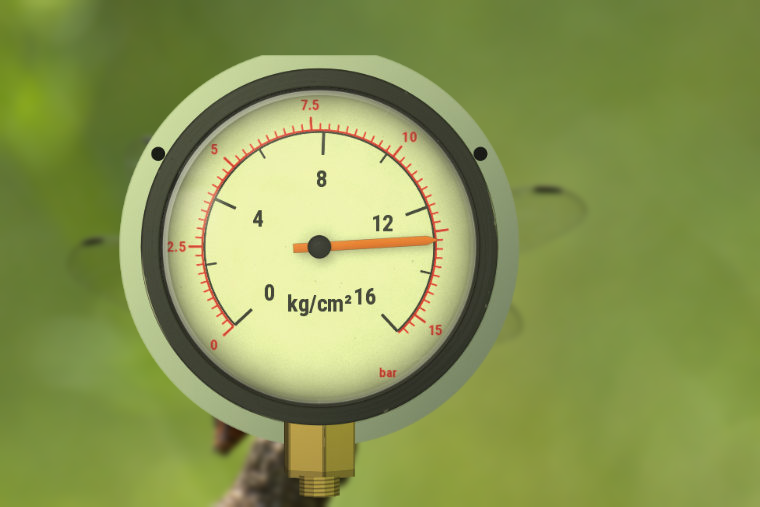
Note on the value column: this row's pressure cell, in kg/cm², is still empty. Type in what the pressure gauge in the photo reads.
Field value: 13 kg/cm²
